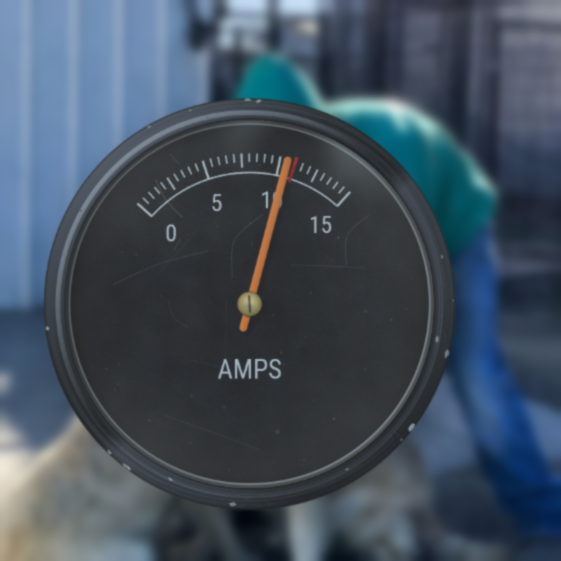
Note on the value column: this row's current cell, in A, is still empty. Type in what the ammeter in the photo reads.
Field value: 10.5 A
